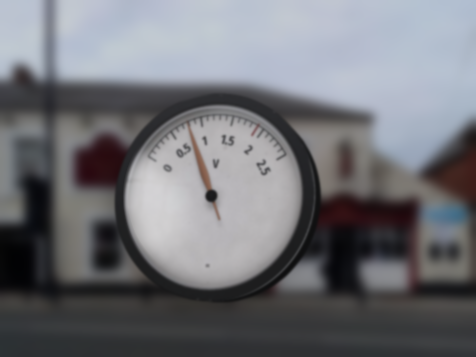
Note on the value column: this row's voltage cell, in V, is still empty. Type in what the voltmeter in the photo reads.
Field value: 0.8 V
